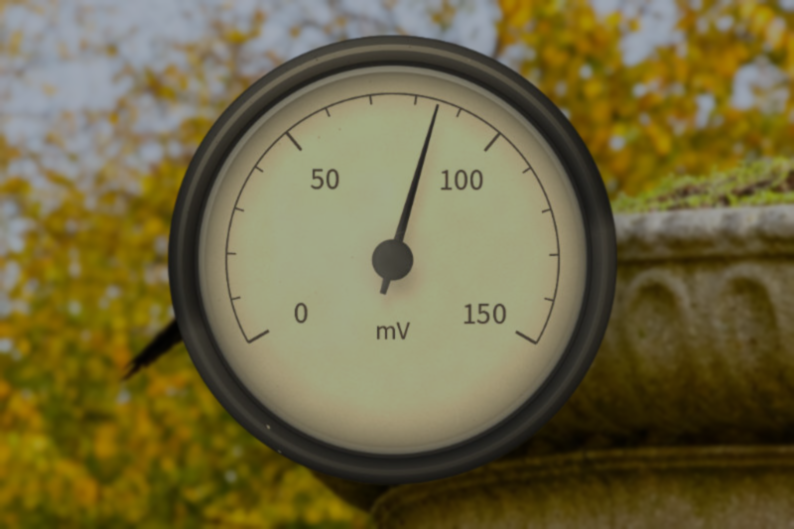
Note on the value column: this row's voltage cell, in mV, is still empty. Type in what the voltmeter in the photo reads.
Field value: 85 mV
